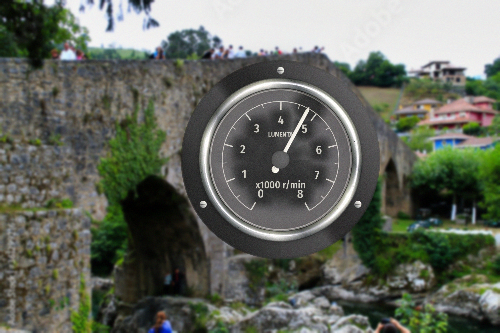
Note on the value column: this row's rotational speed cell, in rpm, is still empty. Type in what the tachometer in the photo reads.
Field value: 4750 rpm
